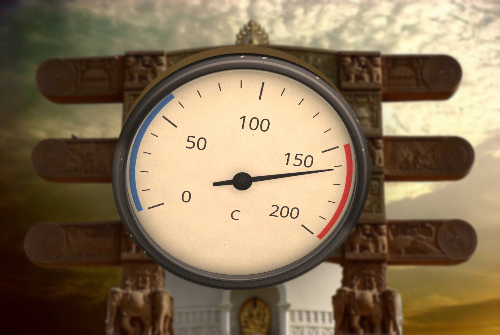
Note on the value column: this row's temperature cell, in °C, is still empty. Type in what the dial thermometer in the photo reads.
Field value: 160 °C
